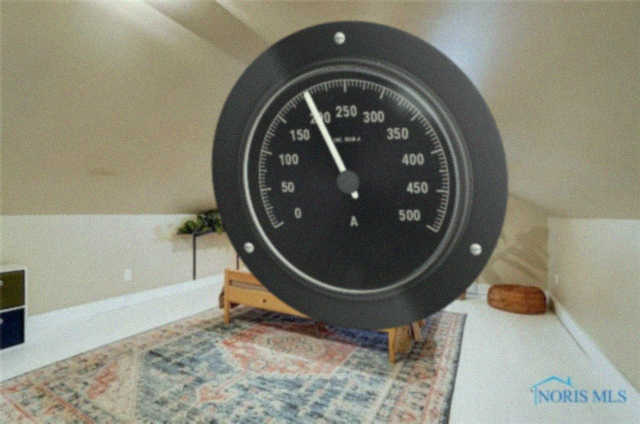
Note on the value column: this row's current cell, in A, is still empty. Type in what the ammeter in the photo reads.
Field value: 200 A
